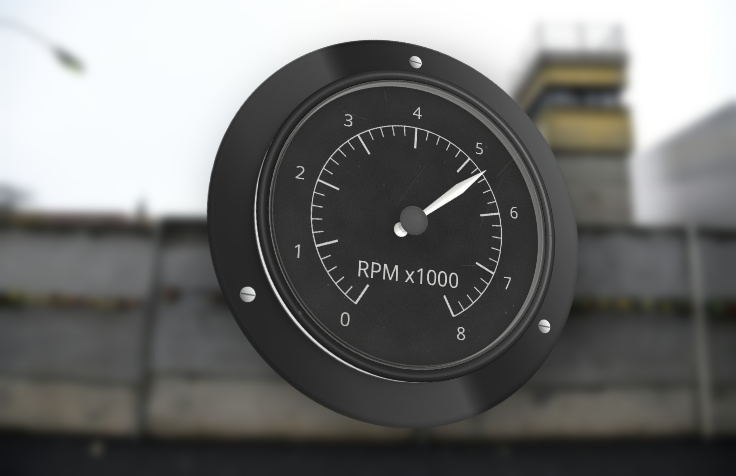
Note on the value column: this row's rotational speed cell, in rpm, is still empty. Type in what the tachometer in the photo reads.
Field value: 5300 rpm
